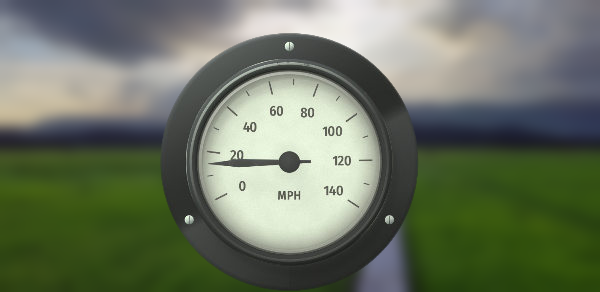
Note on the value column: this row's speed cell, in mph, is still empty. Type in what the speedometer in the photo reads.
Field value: 15 mph
